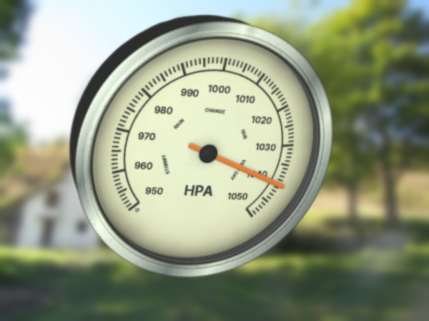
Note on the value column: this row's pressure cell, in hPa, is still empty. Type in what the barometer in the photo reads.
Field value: 1040 hPa
